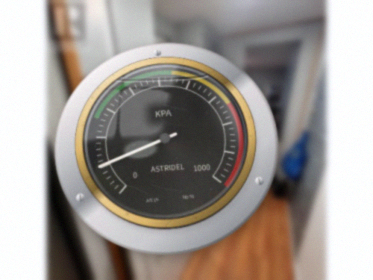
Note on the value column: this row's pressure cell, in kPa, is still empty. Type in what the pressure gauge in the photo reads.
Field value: 100 kPa
